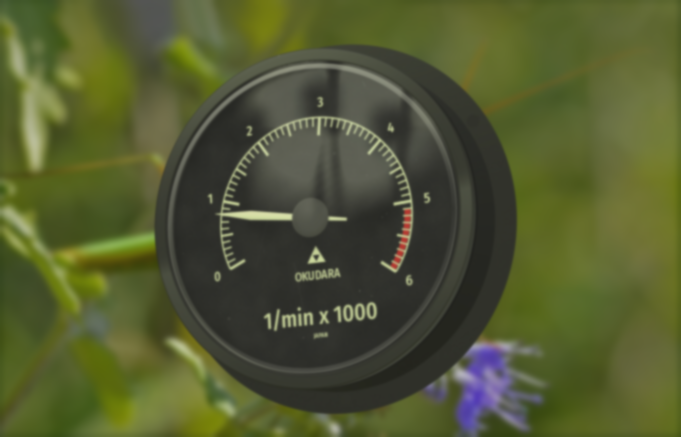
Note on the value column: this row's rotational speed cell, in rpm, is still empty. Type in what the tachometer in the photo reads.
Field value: 800 rpm
